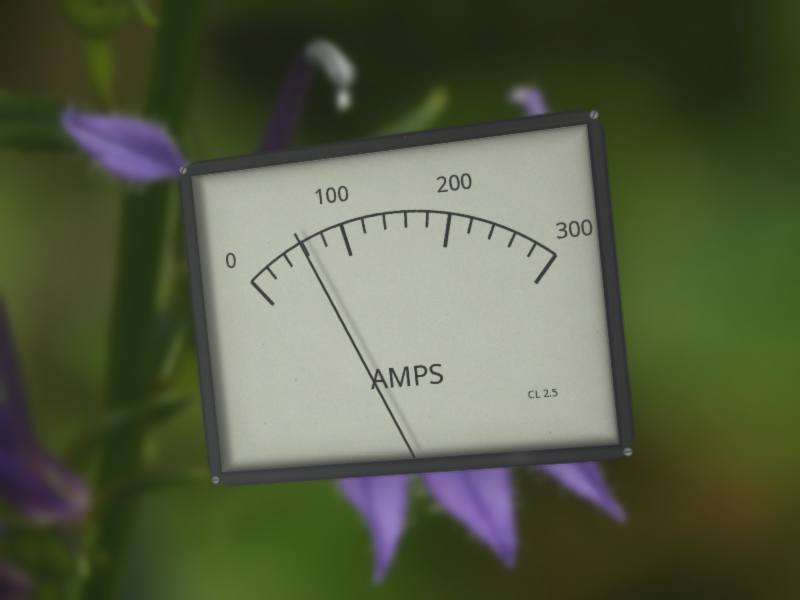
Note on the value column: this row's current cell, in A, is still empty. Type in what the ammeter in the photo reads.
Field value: 60 A
